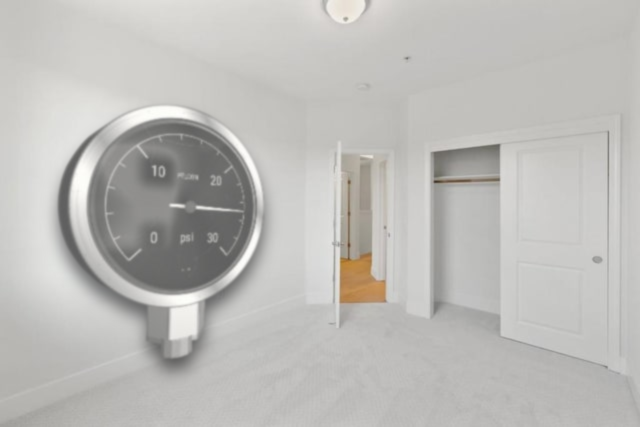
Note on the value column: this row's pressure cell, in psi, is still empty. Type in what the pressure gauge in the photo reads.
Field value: 25 psi
